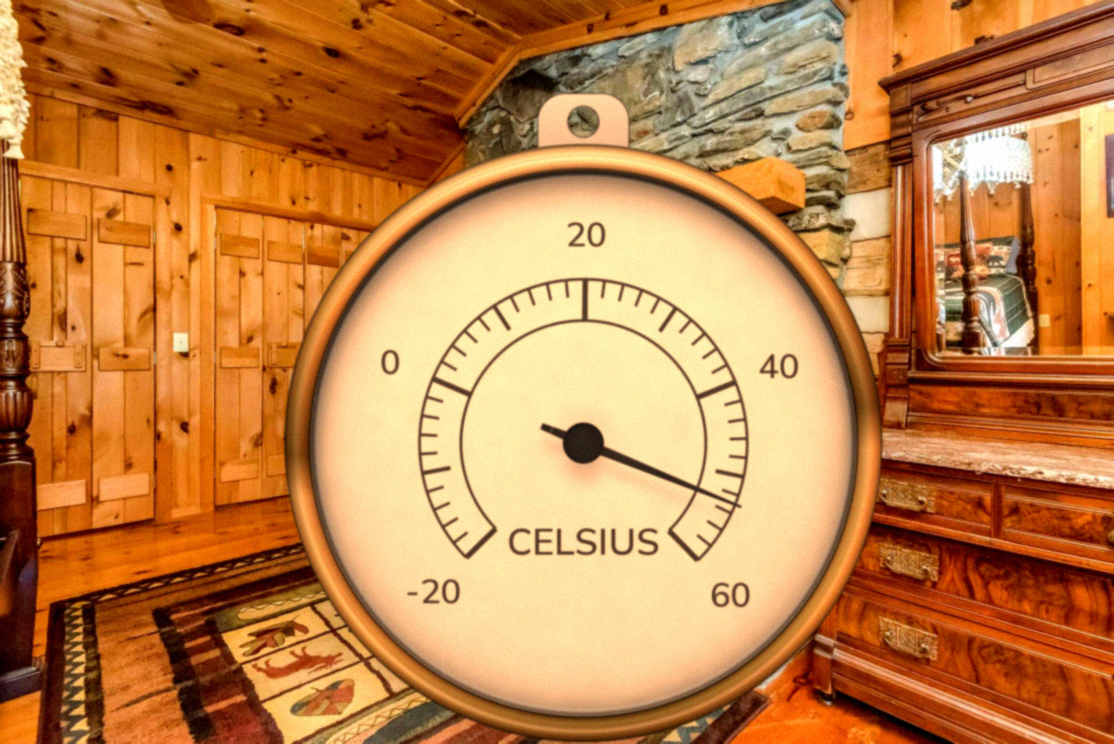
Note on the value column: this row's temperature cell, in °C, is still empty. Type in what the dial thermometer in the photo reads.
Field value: 53 °C
